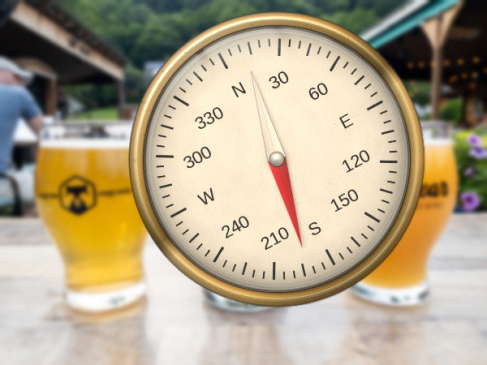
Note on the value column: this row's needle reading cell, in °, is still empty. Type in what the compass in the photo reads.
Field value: 192.5 °
